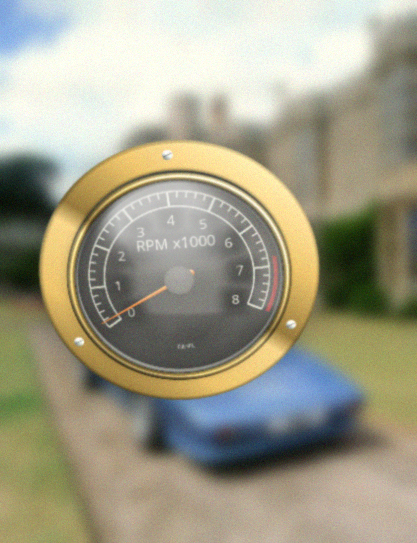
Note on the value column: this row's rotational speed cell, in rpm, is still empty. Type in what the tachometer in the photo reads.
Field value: 200 rpm
